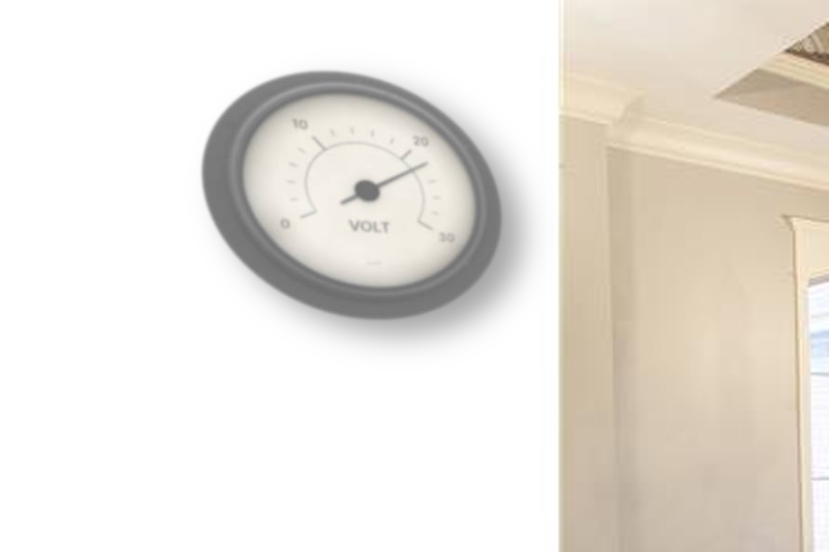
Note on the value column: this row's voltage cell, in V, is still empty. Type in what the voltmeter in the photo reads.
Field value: 22 V
